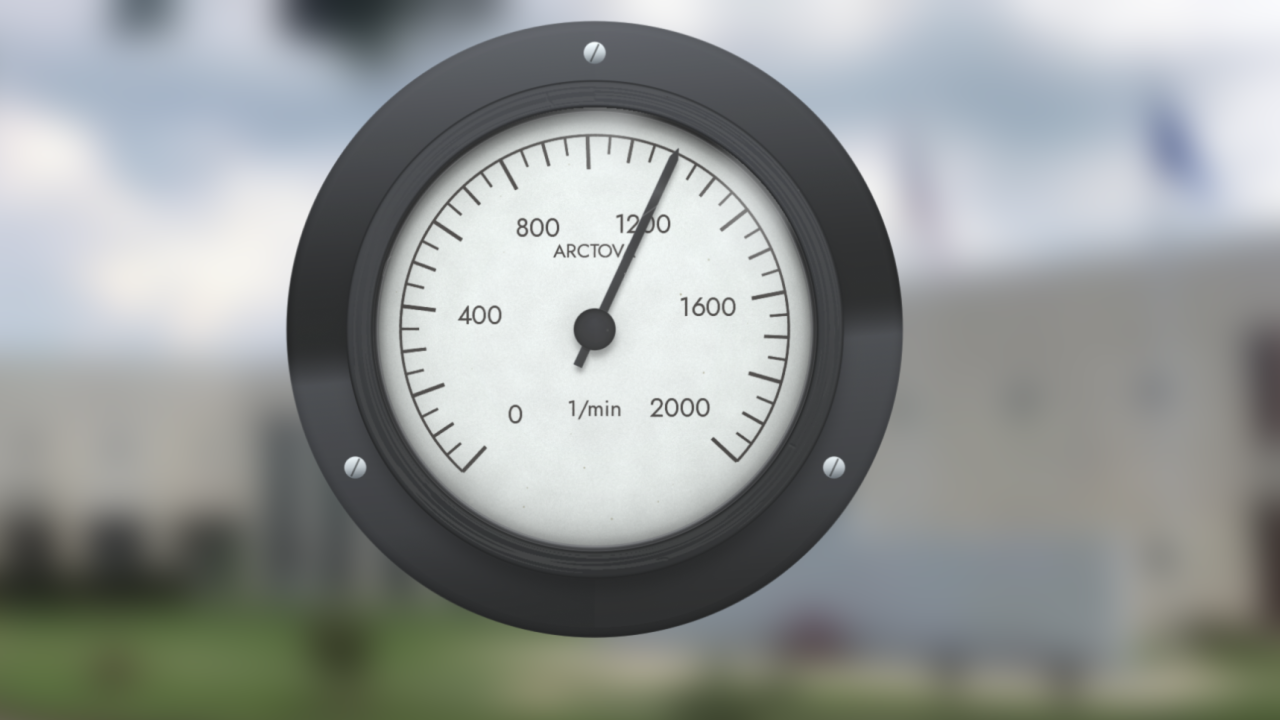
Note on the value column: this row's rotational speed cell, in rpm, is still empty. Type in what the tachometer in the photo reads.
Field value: 1200 rpm
